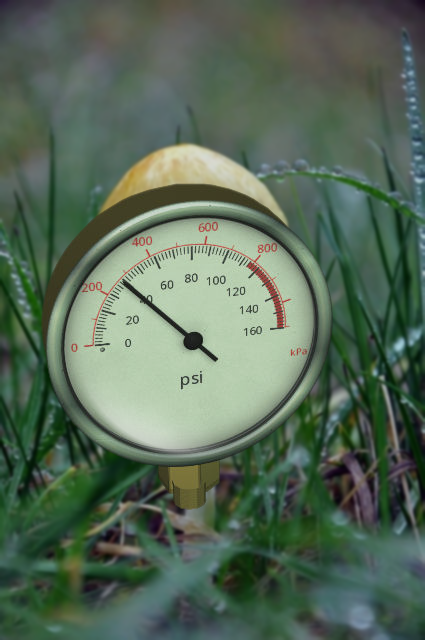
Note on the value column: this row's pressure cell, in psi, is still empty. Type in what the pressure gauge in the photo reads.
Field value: 40 psi
